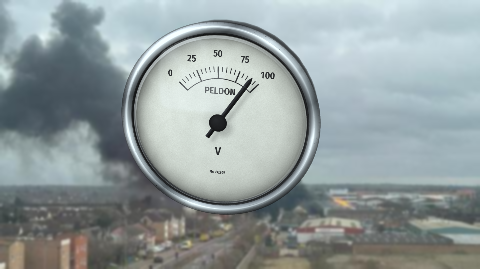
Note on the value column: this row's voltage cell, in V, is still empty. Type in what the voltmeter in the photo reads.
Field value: 90 V
